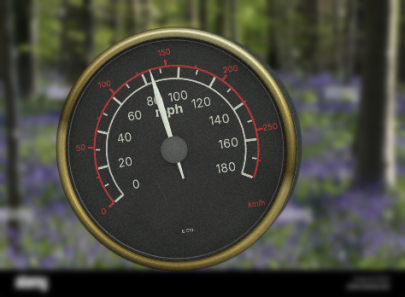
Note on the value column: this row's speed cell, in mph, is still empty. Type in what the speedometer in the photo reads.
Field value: 85 mph
